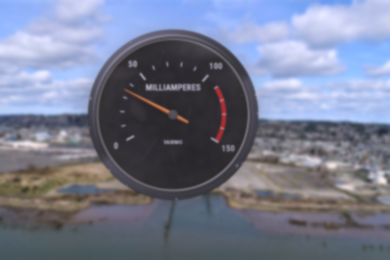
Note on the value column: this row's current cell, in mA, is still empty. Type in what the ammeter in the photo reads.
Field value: 35 mA
